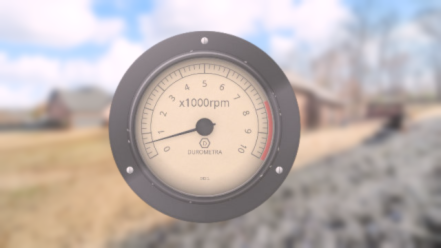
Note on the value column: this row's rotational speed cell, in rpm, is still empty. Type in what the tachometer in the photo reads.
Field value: 600 rpm
